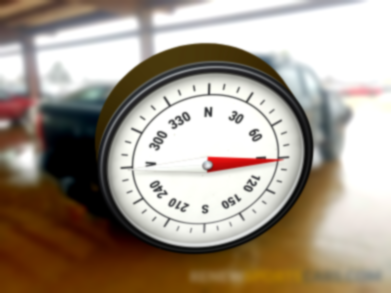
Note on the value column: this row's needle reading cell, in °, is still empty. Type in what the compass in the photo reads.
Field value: 90 °
